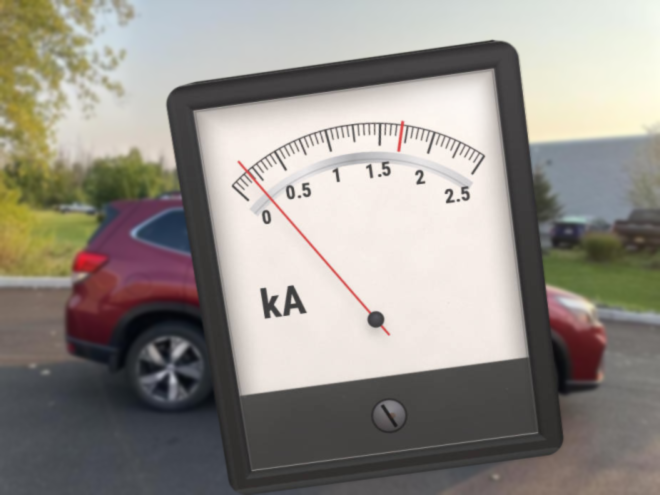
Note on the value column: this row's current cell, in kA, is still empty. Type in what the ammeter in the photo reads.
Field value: 0.2 kA
